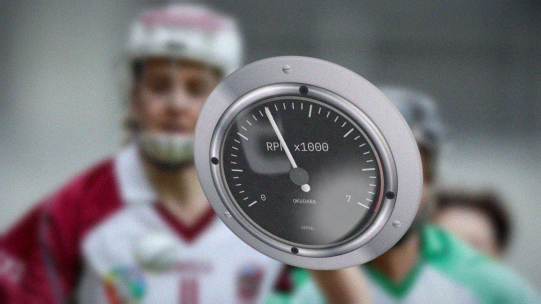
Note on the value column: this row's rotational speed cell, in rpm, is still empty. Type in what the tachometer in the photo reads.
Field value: 3000 rpm
